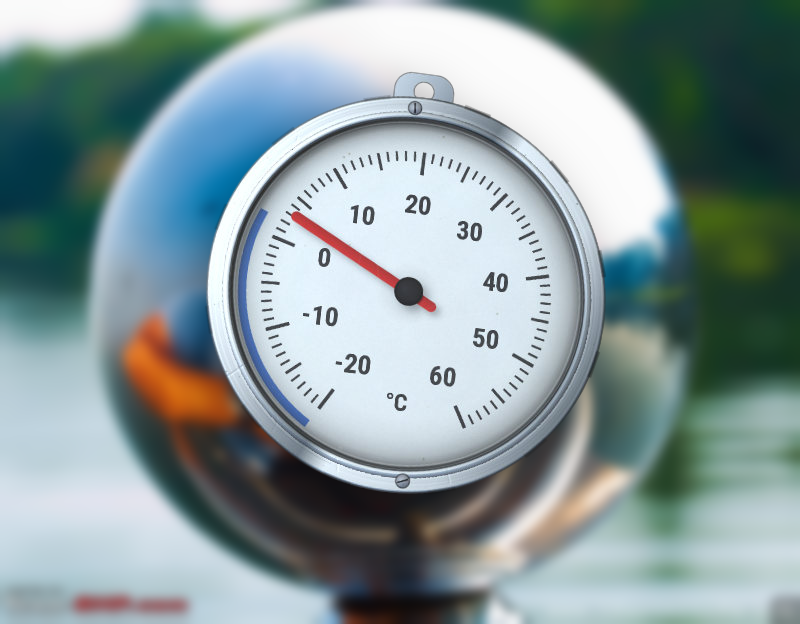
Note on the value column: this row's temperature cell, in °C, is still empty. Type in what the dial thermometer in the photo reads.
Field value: 3 °C
